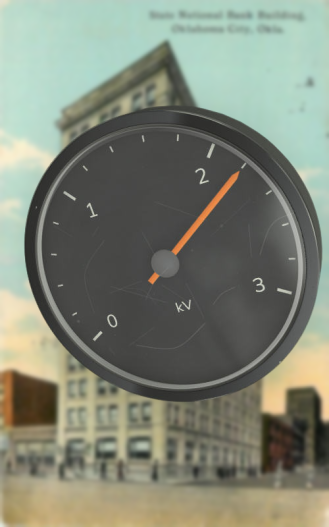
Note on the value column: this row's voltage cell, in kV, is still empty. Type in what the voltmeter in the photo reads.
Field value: 2.2 kV
